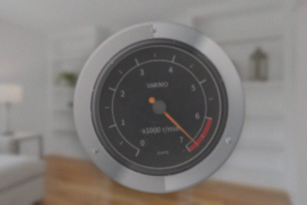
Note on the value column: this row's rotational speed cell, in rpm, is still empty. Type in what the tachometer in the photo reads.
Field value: 6750 rpm
